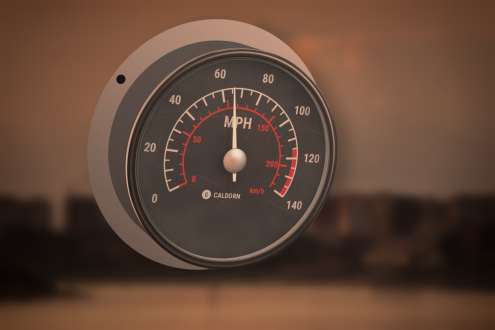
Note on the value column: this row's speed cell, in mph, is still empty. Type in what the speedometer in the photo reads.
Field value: 65 mph
